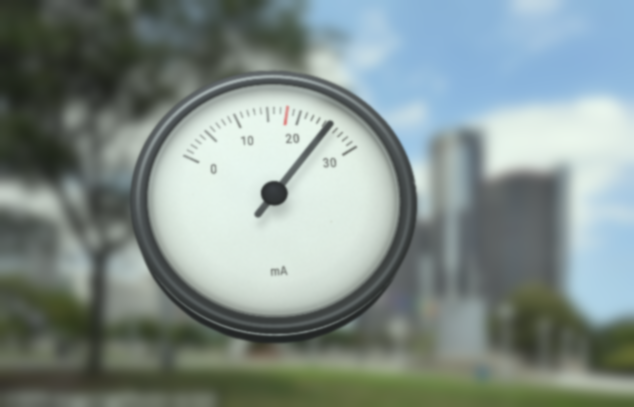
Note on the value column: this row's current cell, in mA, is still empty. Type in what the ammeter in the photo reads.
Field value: 25 mA
